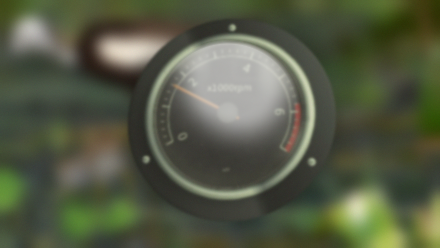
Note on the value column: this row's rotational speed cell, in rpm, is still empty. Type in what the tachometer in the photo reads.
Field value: 1600 rpm
